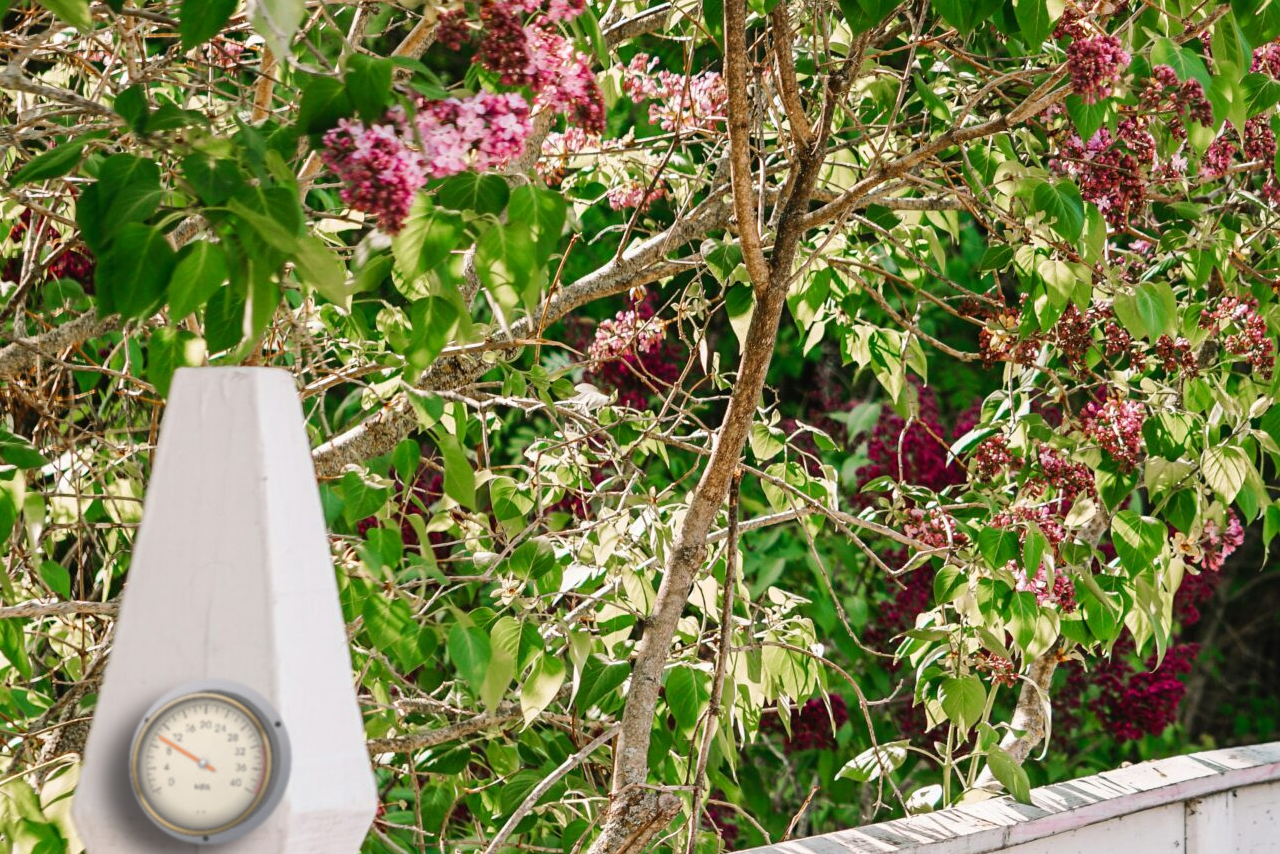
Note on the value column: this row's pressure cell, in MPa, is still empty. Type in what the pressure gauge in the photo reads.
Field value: 10 MPa
